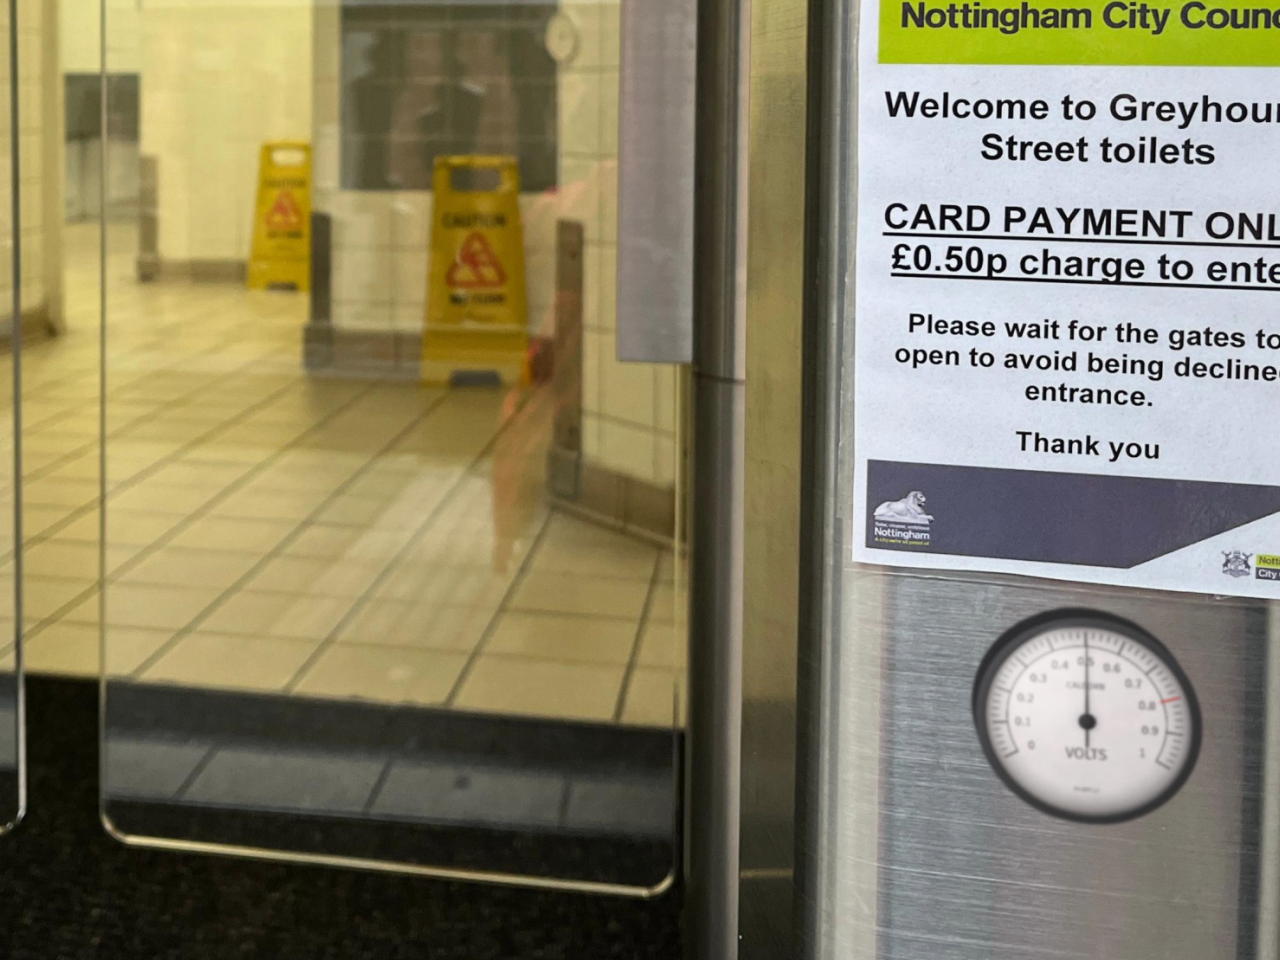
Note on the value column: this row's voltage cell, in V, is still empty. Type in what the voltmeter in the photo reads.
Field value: 0.5 V
